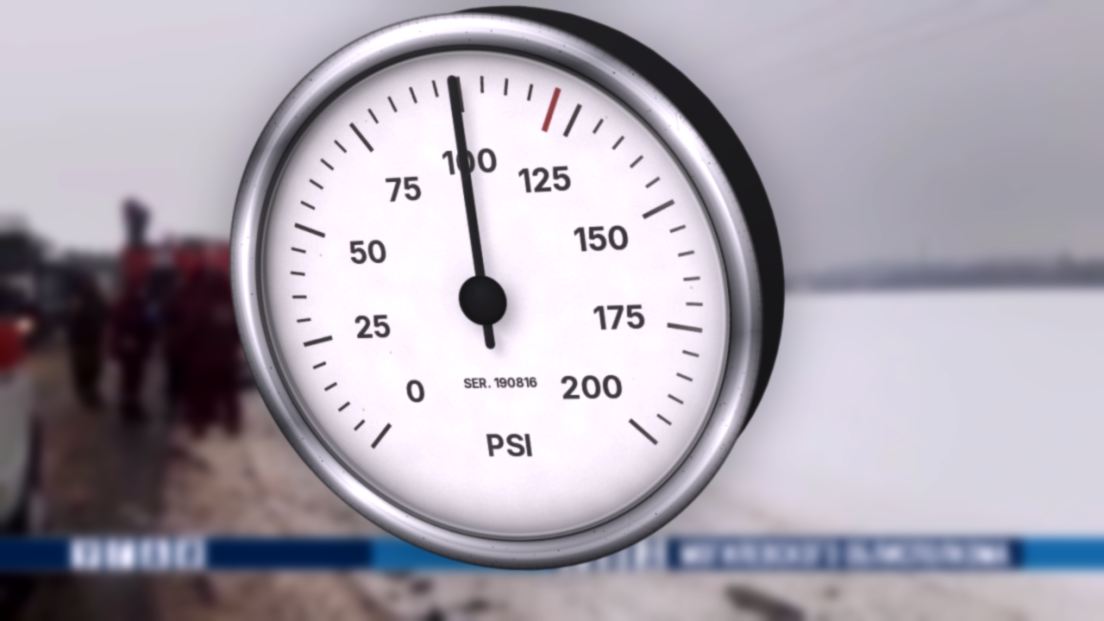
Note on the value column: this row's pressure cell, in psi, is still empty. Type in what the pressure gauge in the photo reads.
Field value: 100 psi
